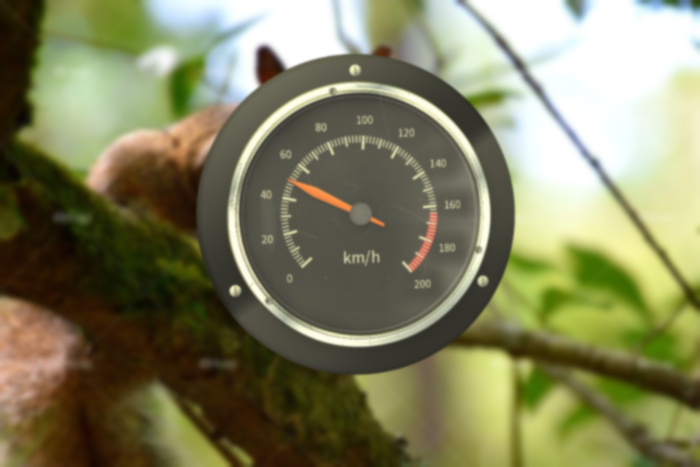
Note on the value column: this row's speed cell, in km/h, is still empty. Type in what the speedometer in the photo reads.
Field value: 50 km/h
